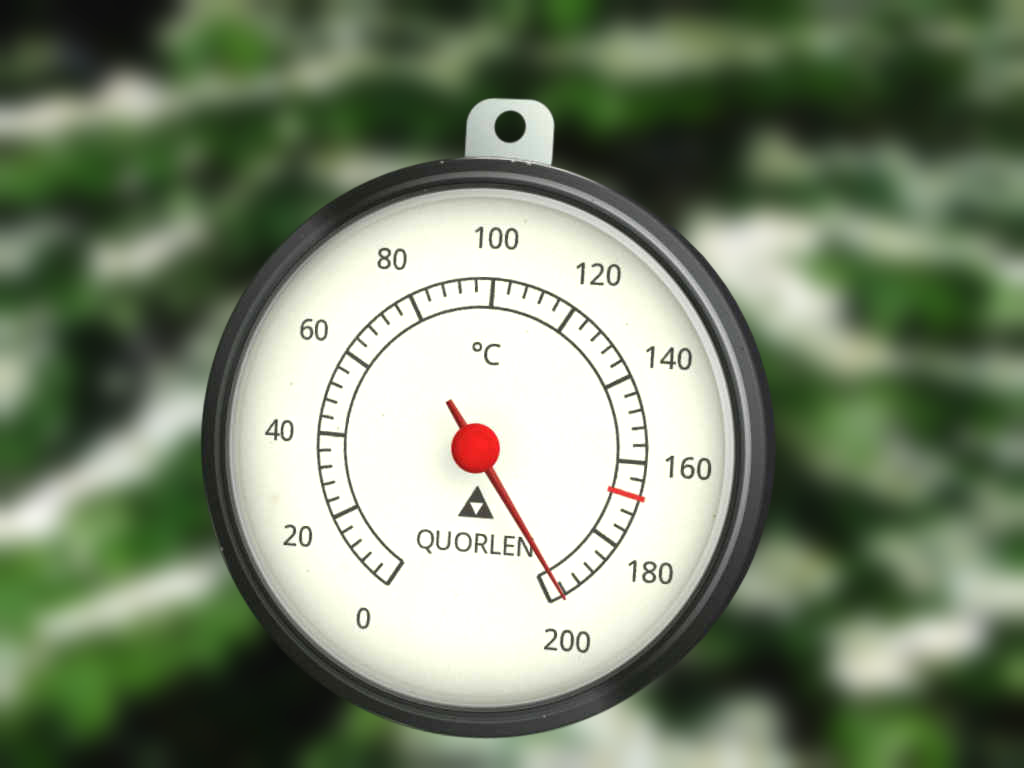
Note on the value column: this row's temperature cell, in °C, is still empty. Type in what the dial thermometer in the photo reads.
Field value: 196 °C
